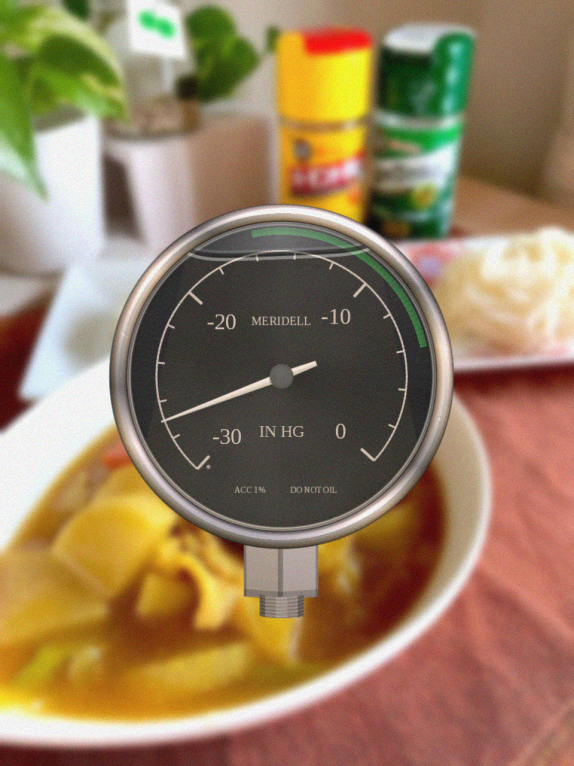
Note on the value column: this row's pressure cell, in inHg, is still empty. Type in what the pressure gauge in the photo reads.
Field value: -27 inHg
